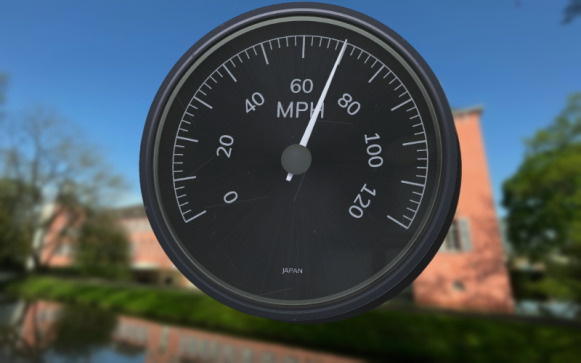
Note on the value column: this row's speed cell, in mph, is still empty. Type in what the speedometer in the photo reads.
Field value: 70 mph
